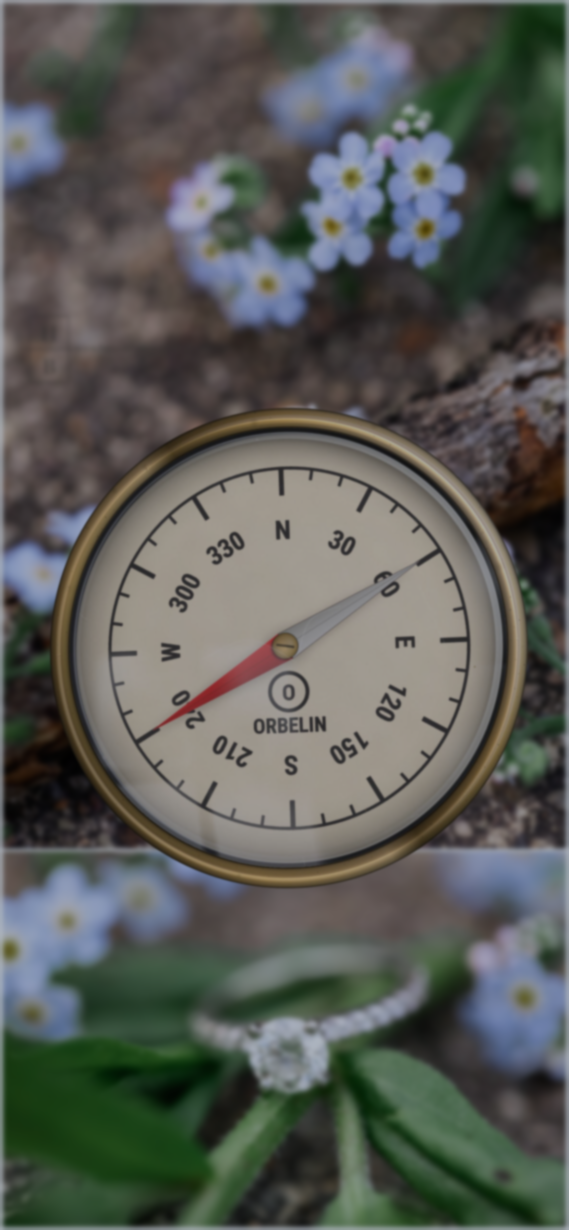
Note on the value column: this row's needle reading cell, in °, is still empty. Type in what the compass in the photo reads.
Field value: 240 °
